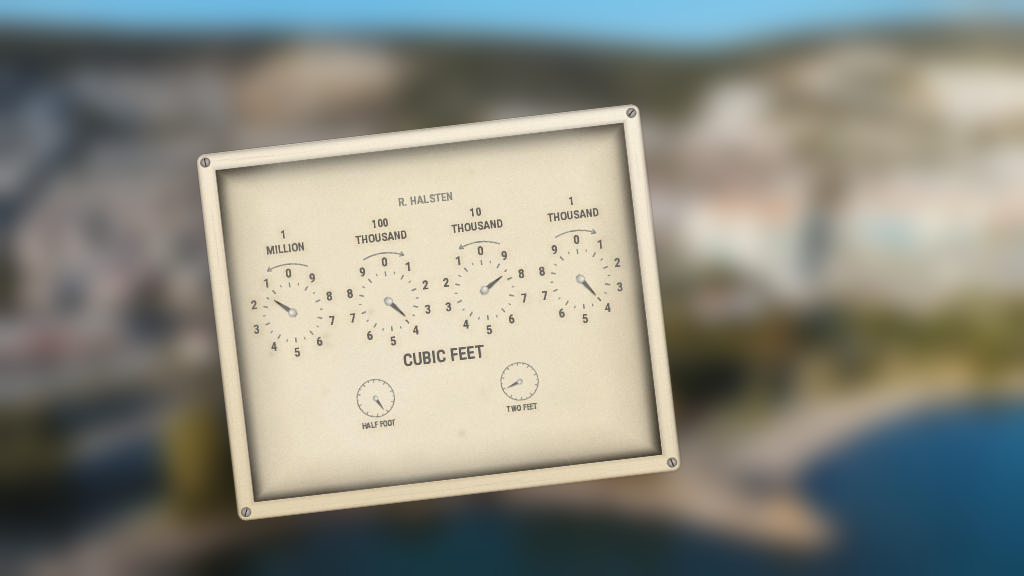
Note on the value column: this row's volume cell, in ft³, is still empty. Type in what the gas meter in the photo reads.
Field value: 138400 ft³
